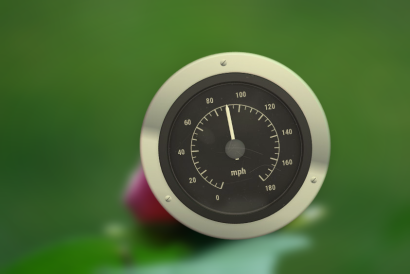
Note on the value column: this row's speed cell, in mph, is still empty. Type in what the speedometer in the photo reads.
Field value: 90 mph
